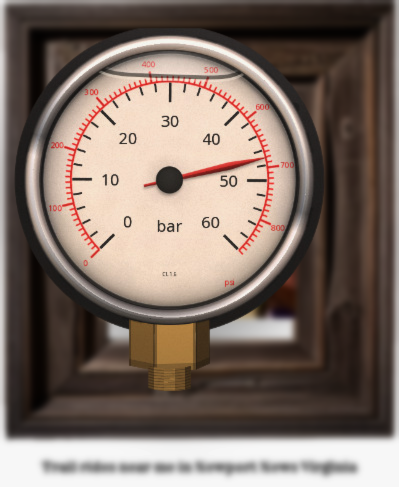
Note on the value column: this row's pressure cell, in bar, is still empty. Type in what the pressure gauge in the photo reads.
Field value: 47 bar
